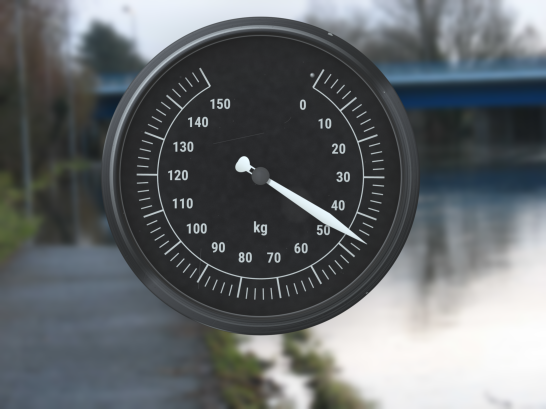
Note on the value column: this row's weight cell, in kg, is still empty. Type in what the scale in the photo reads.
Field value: 46 kg
